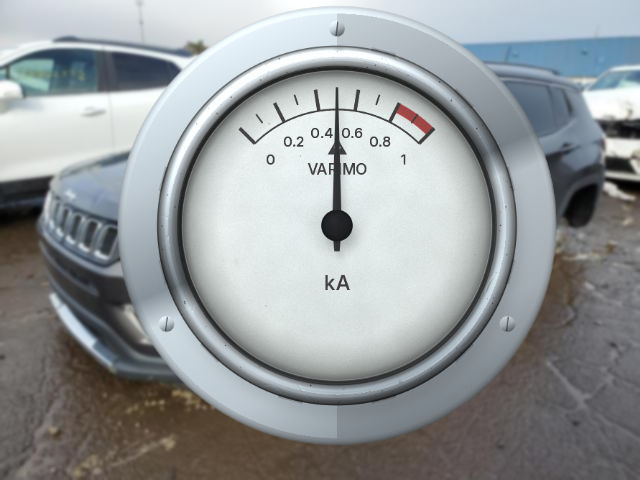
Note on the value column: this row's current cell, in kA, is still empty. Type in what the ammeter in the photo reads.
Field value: 0.5 kA
